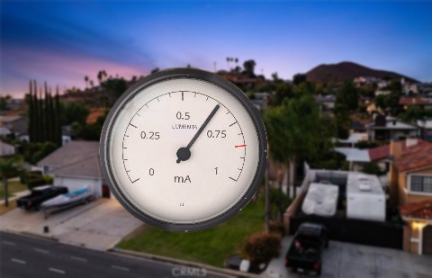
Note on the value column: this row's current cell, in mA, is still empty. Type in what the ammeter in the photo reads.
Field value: 0.65 mA
